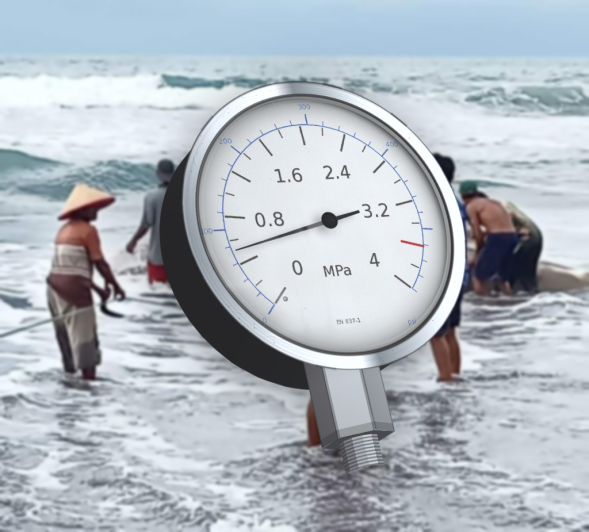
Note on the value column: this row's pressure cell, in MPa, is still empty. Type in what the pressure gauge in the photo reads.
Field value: 0.5 MPa
